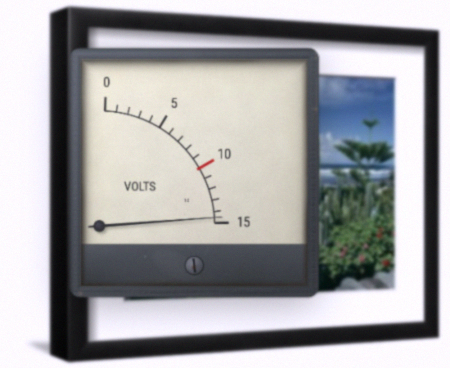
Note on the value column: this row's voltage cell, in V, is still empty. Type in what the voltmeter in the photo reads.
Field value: 14.5 V
